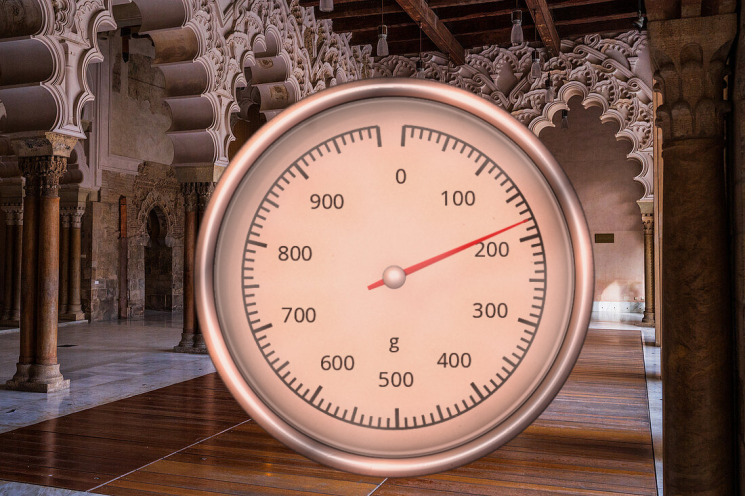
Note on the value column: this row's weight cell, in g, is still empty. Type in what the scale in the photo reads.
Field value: 180 g
